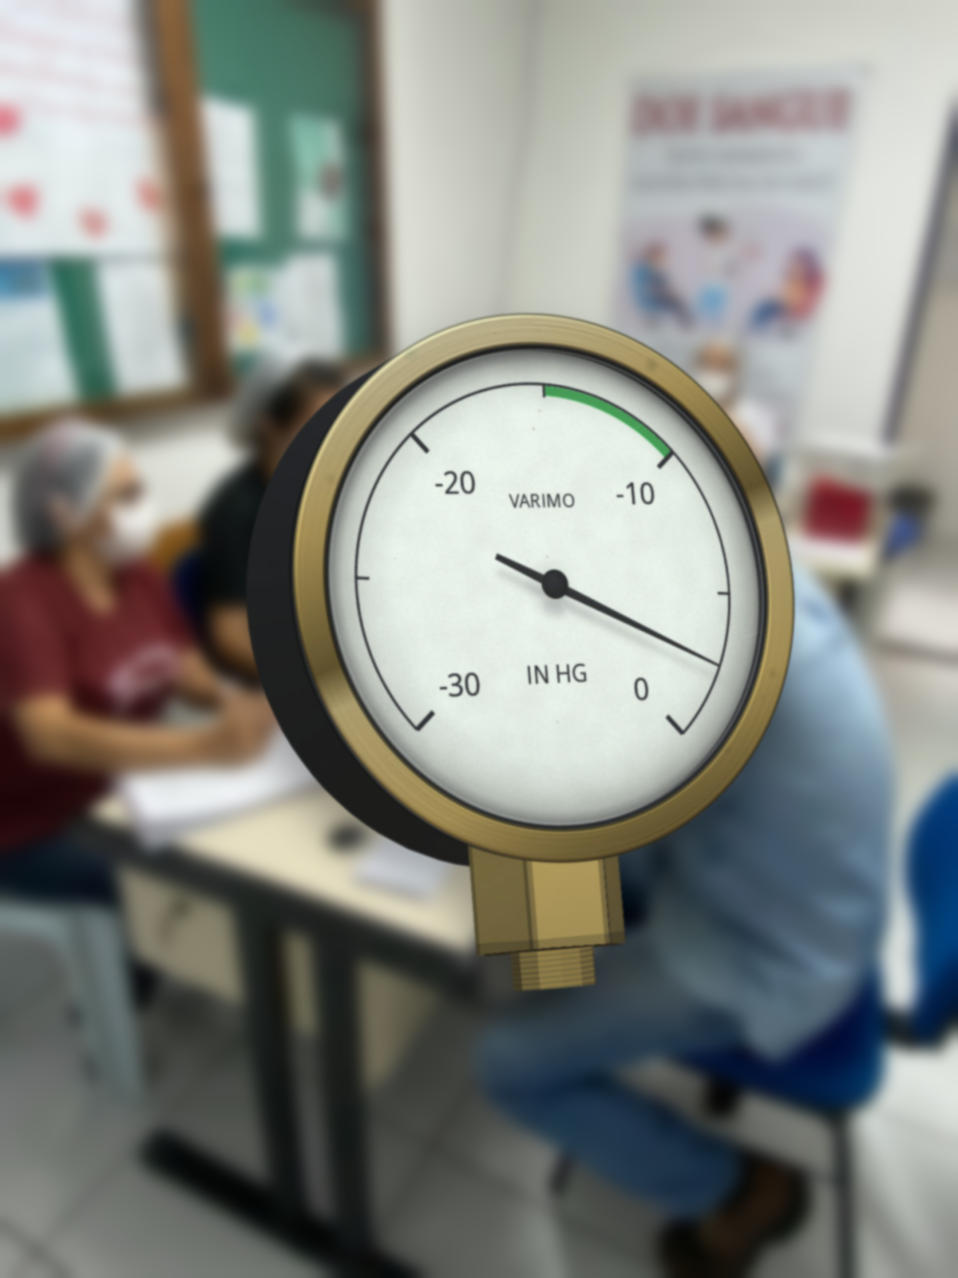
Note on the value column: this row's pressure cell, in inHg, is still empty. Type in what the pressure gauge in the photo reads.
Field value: -2.5 inHg
